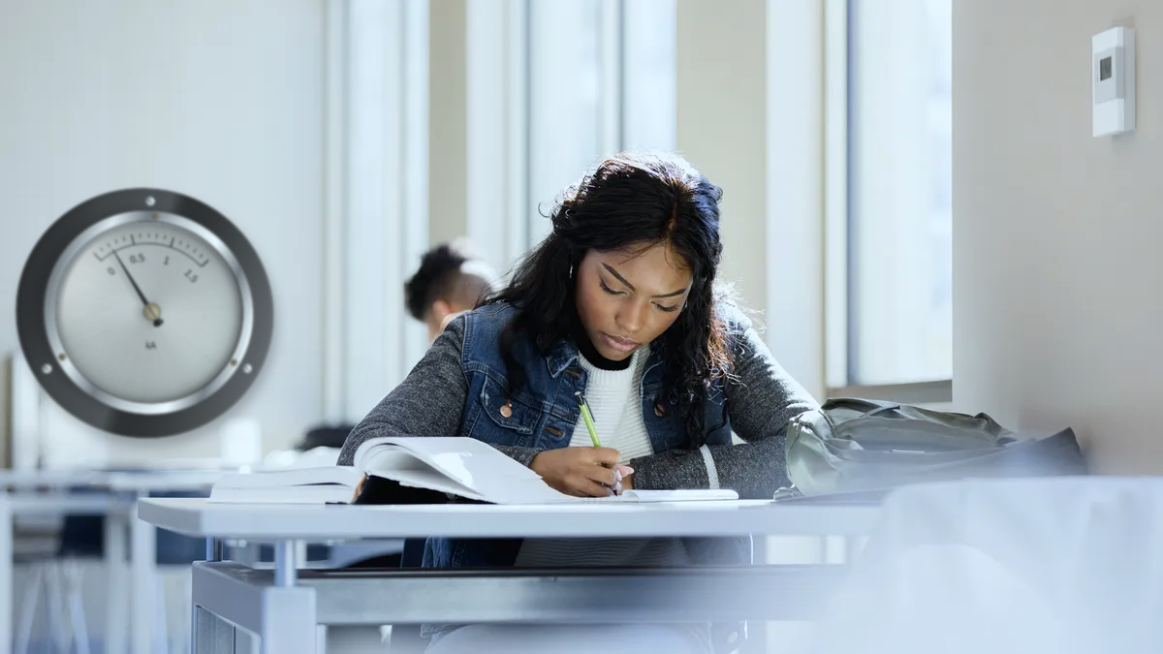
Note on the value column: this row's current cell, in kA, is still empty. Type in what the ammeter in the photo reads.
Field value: 0.2 kA
